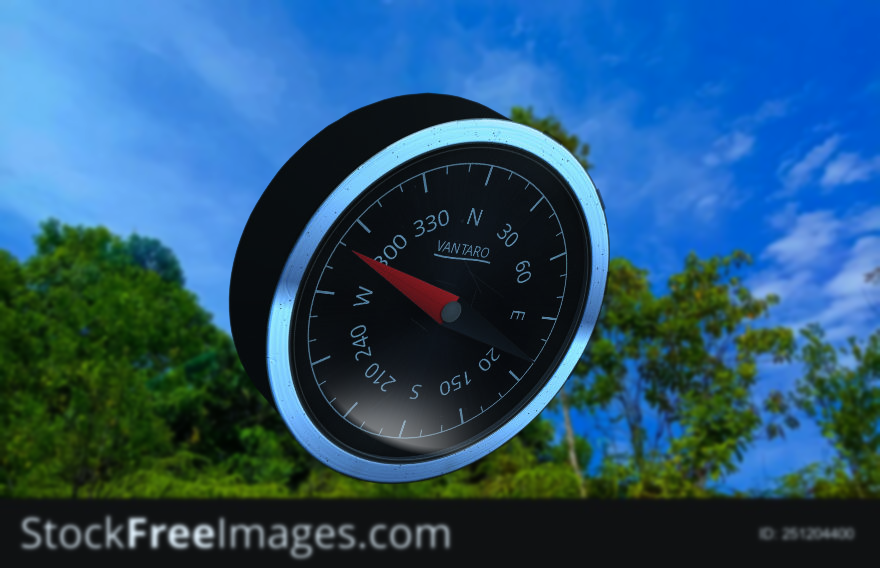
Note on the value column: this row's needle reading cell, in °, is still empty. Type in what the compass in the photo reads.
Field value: 290 °
